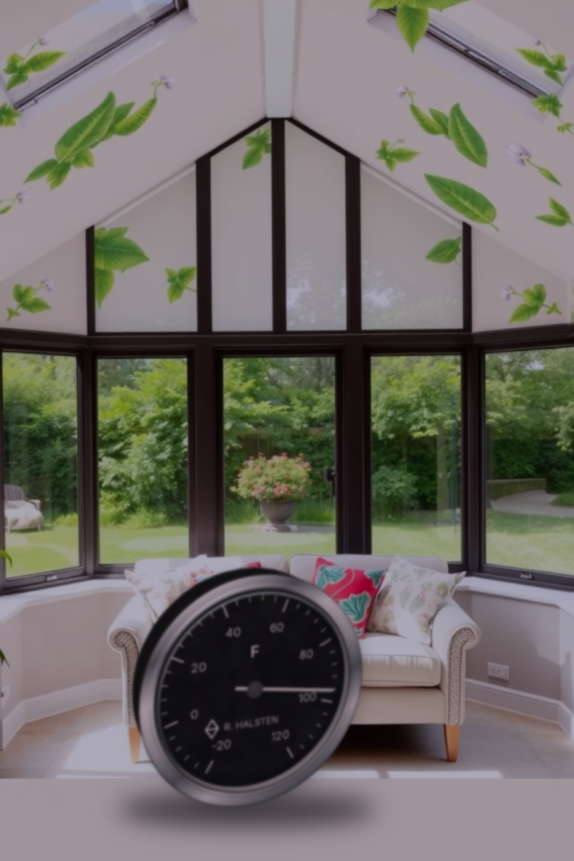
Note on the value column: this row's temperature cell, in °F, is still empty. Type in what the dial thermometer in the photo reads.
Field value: 96 °F
